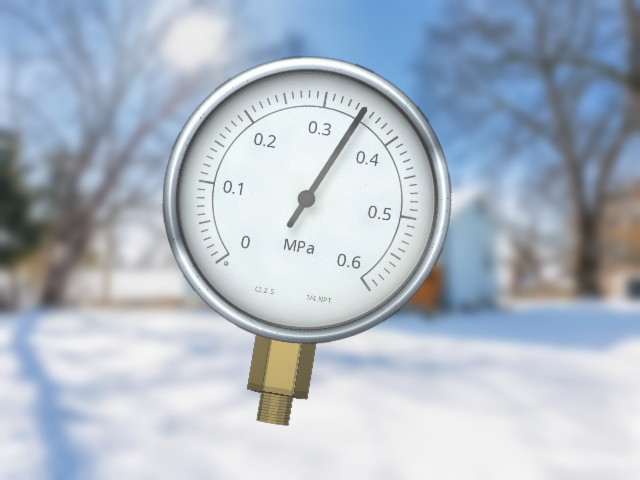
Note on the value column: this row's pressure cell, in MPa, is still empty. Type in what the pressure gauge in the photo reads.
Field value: 0.35 MPa
